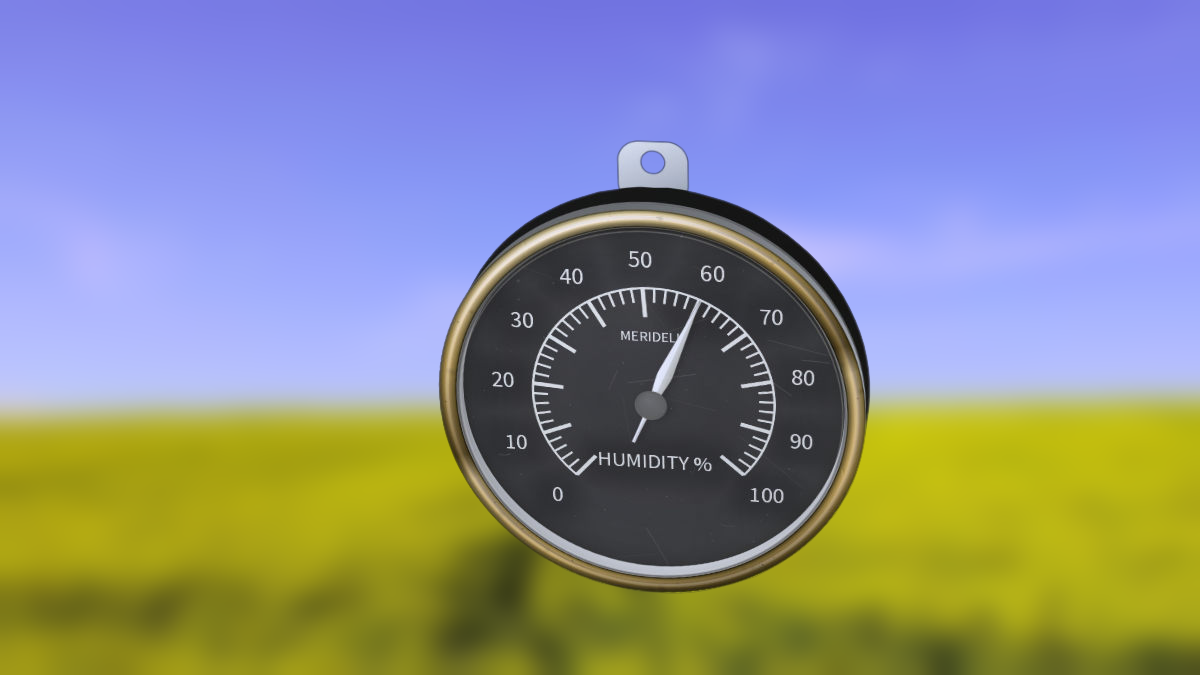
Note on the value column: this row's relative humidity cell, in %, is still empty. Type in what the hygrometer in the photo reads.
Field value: 60 %
